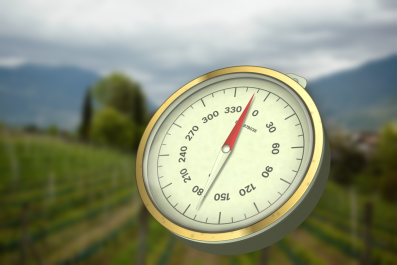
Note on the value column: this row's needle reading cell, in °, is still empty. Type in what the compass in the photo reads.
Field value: 350 °
